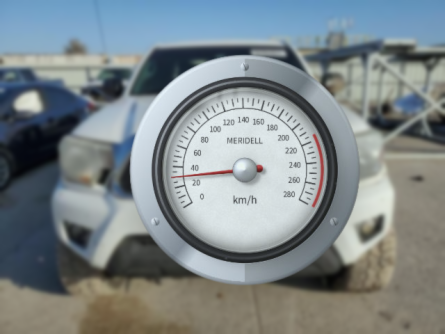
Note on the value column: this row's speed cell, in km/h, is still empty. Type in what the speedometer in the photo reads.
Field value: 30 km/h
